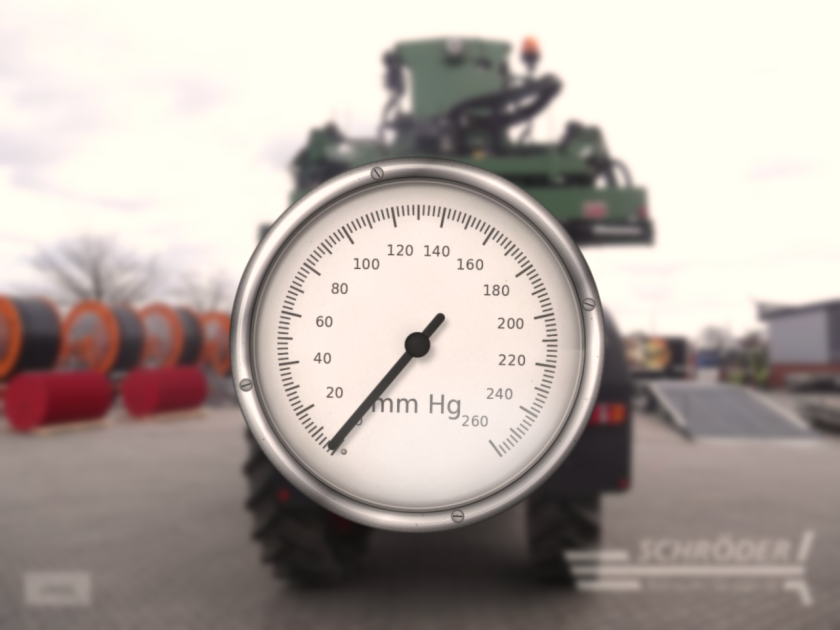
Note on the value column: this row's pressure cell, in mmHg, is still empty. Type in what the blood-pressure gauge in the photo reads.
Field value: 2 mmHg
